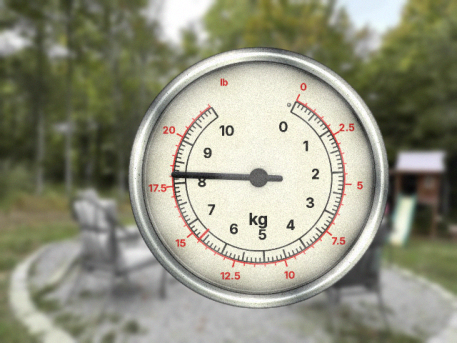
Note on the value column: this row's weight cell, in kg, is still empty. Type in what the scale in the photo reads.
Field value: 8.2 kg
